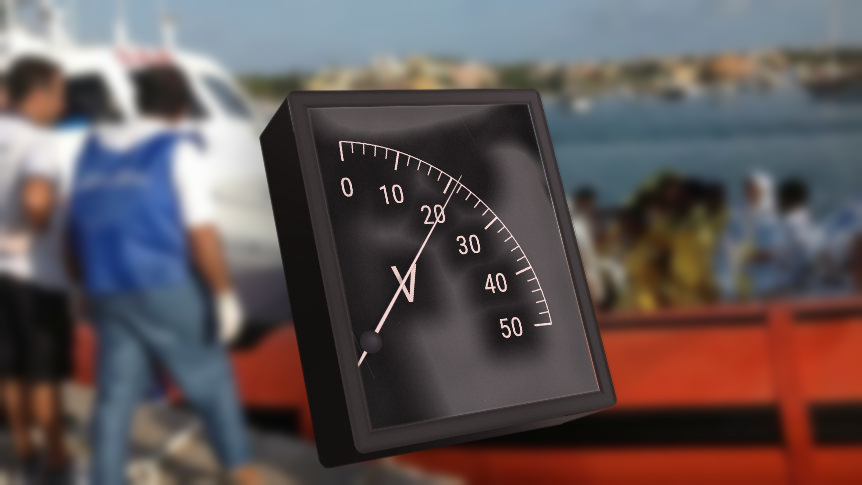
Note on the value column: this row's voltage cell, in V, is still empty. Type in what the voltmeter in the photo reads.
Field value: 21 V
